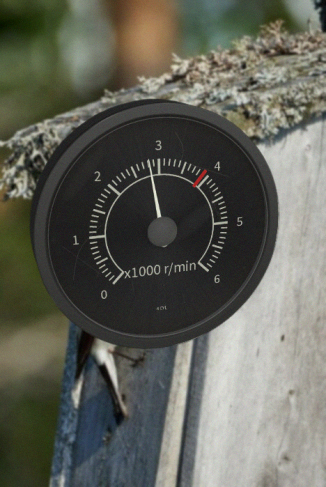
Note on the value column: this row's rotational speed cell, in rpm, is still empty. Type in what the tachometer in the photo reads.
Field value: 2800 rpm
